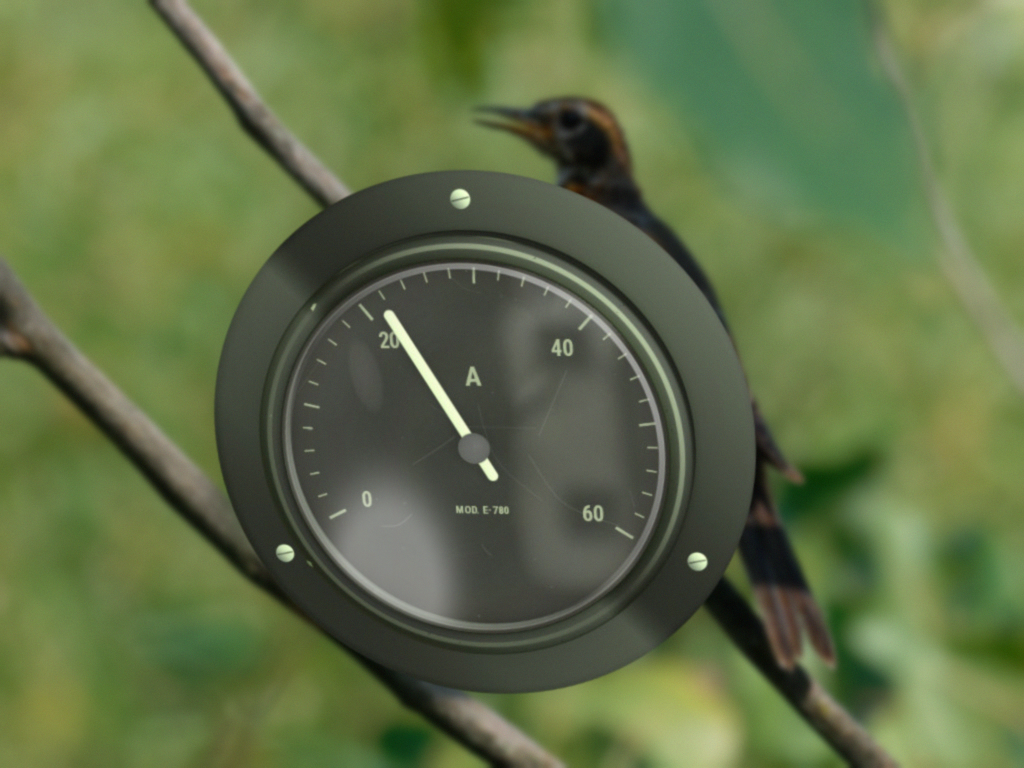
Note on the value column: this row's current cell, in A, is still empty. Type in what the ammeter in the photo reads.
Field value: 22 A
